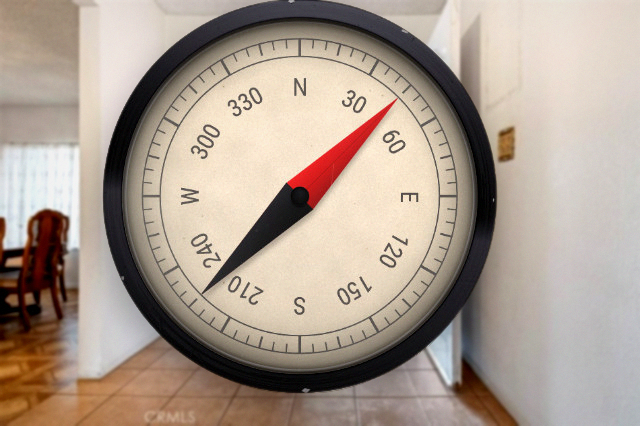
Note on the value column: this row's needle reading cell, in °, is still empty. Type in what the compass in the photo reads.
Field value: 45 °
